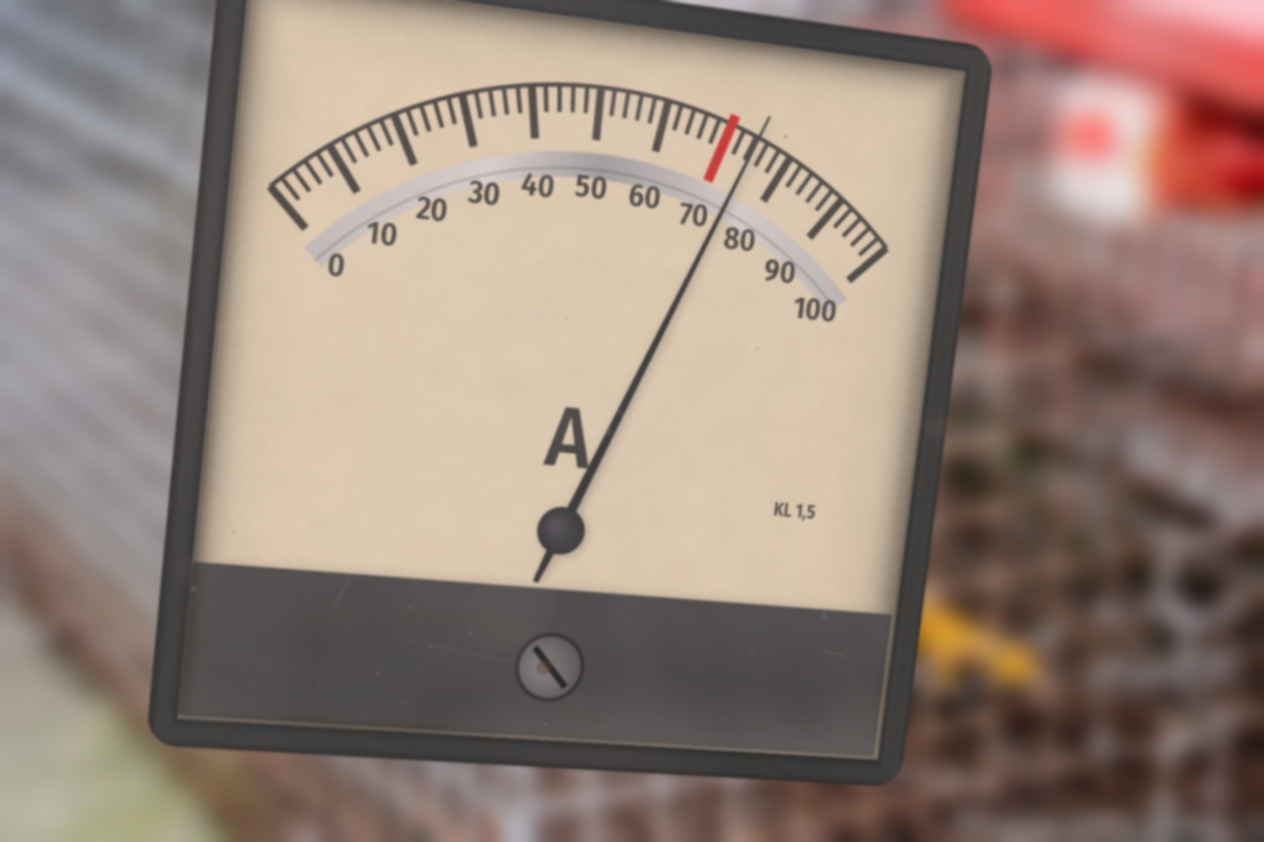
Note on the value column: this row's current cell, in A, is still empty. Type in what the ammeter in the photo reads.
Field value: 74 A
